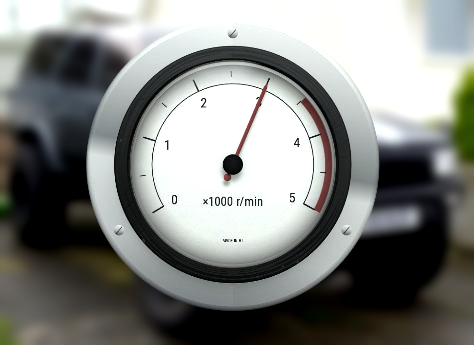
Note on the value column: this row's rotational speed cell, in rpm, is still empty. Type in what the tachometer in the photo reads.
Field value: 3000 rpm
